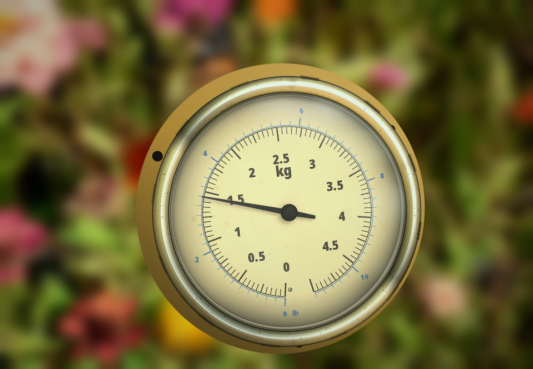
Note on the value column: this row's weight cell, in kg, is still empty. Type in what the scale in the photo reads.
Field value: 1.45 kg
